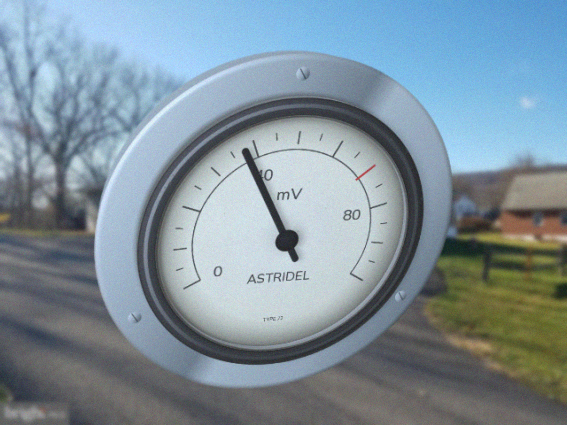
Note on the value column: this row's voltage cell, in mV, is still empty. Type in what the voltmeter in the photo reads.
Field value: 37.5 mV
